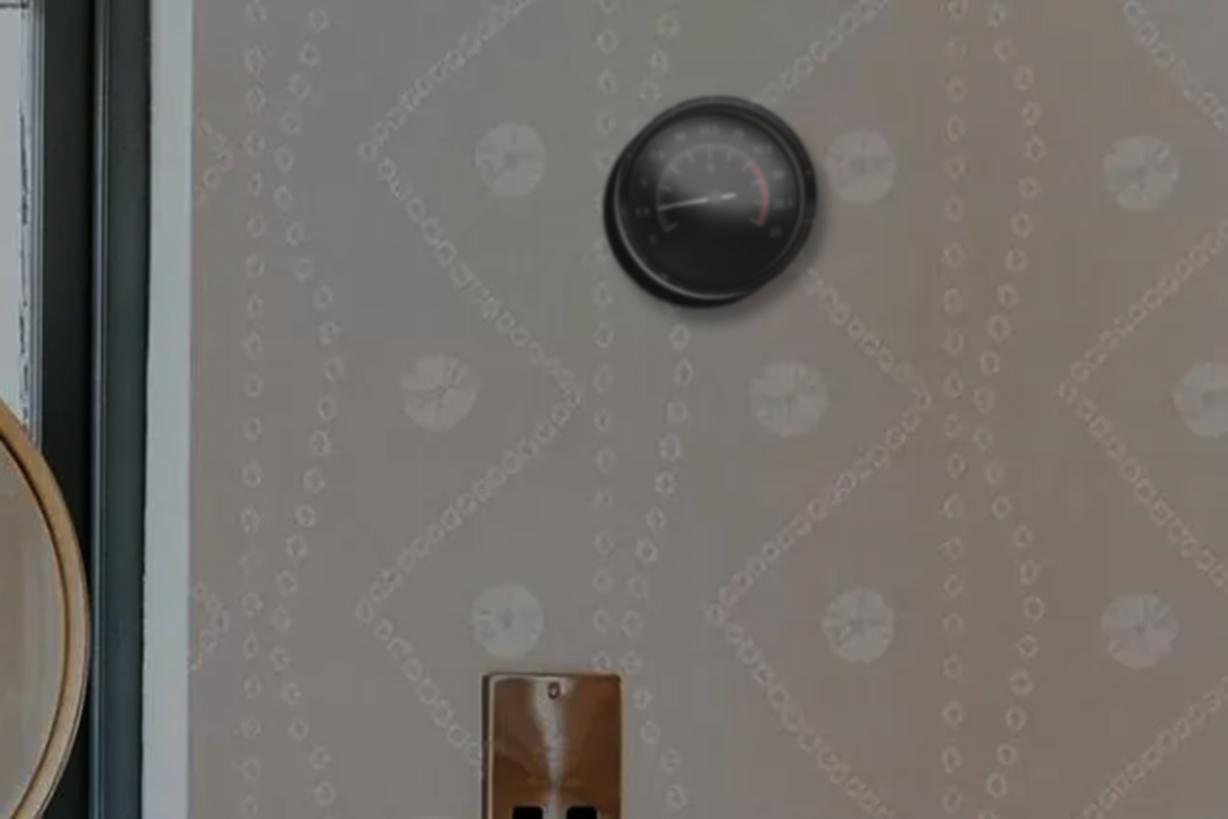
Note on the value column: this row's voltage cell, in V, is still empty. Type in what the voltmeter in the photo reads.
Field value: 2.5 V
